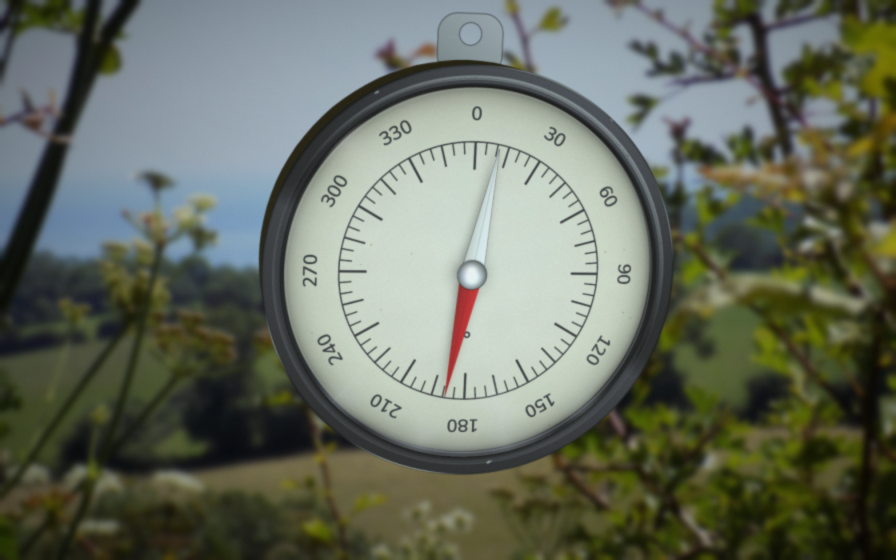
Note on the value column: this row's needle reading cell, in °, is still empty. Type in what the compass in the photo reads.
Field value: 190 °
